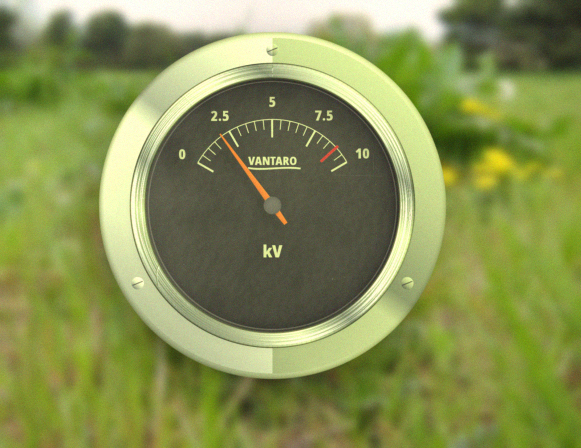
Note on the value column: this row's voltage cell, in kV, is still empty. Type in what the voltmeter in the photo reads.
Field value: 2 kV
